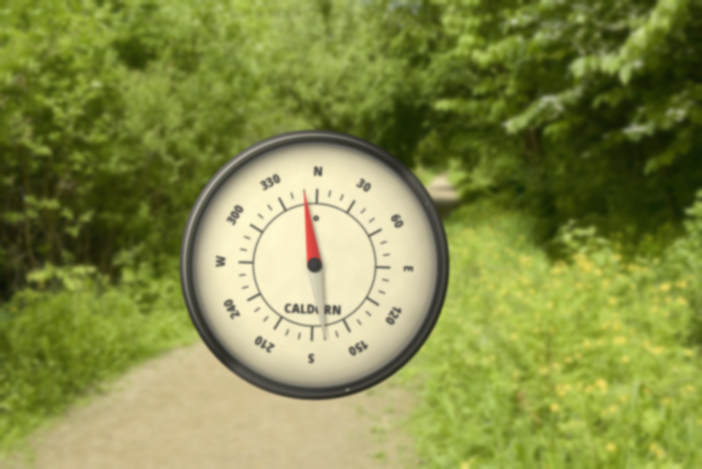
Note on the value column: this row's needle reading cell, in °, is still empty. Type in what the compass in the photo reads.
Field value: 350 °
